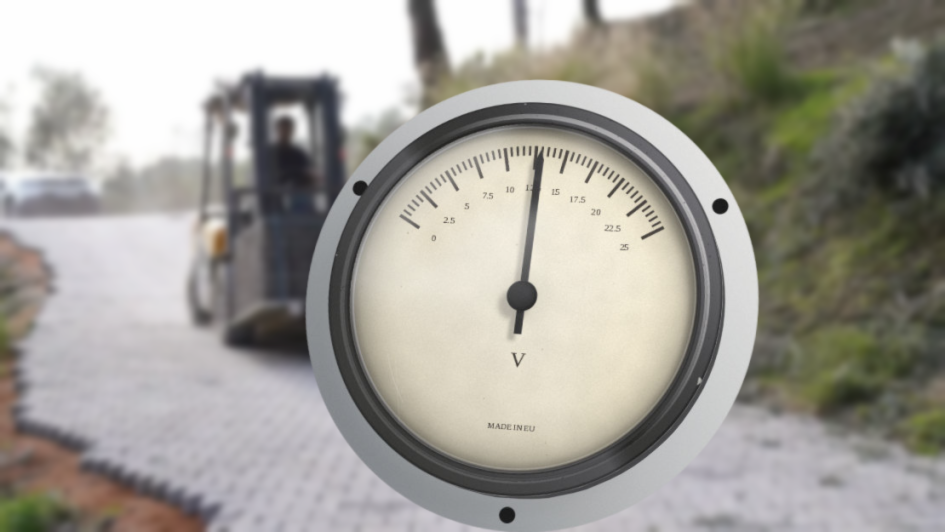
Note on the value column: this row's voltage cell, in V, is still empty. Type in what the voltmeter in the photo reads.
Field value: 13 V
